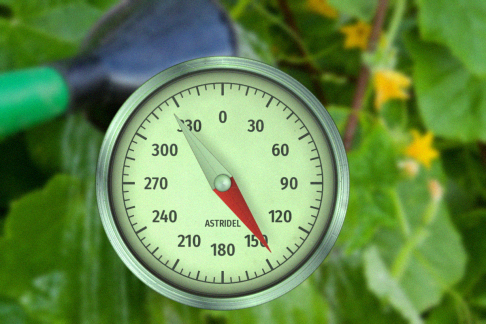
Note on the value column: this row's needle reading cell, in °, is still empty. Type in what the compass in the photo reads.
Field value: 145 °
